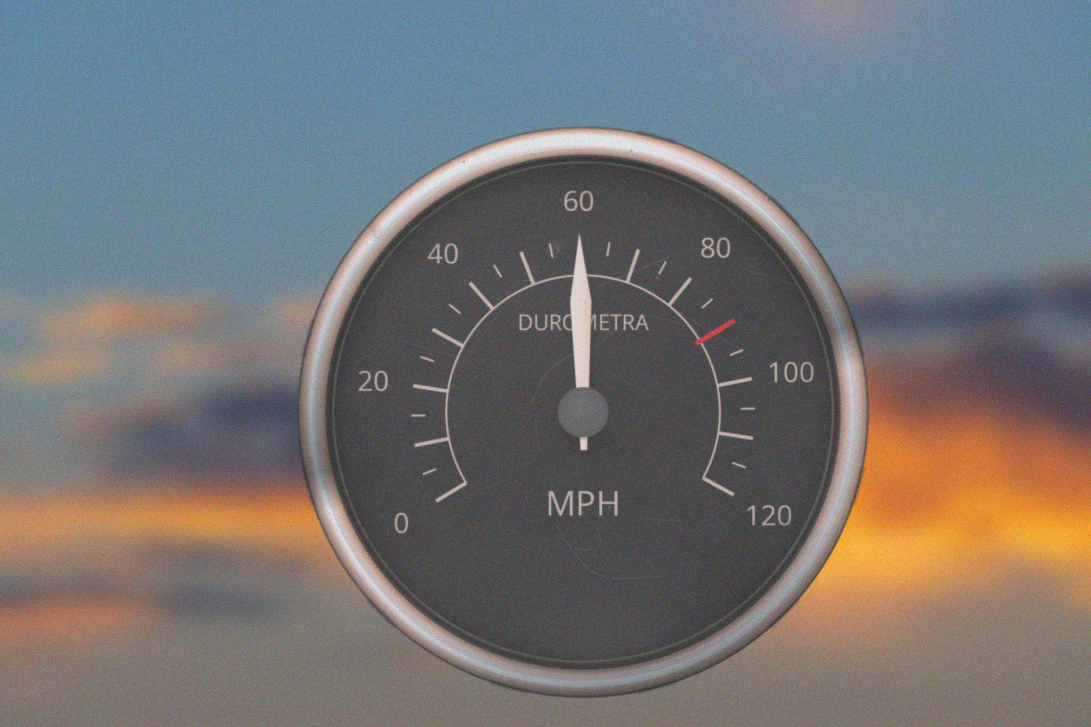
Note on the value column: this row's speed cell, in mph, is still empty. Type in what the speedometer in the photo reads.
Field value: 60 mph
